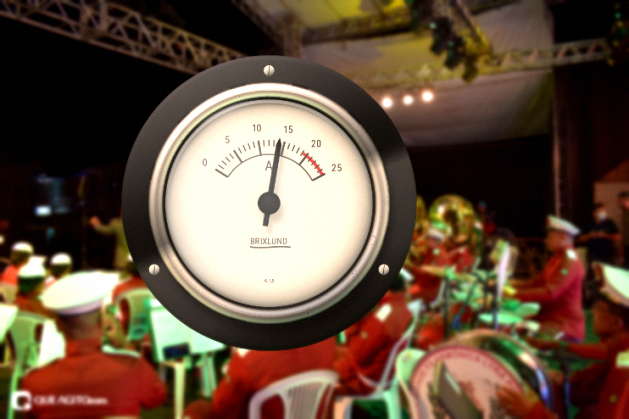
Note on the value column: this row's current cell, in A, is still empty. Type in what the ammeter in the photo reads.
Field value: 14 A
